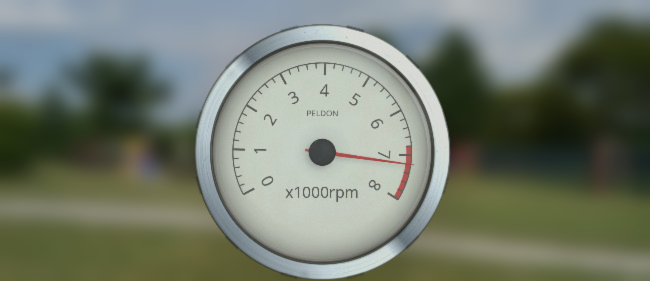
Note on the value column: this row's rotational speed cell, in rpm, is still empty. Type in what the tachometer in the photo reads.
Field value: 7200 rpm
